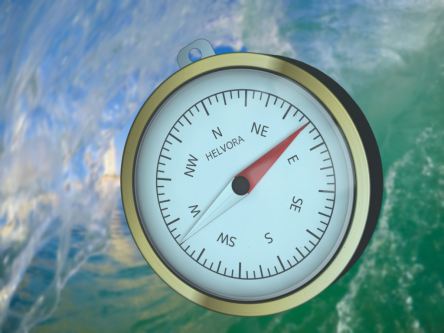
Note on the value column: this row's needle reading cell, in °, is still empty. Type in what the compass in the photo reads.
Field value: 75 °
